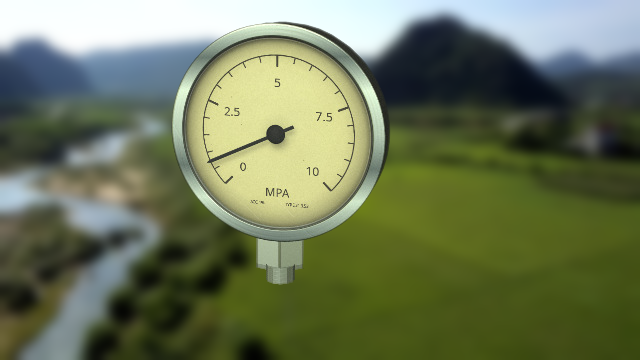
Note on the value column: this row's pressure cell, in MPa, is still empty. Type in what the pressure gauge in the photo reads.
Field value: 0.75 MPa
